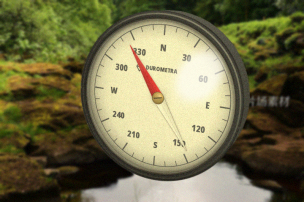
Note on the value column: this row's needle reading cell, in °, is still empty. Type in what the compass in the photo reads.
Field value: 325 °
